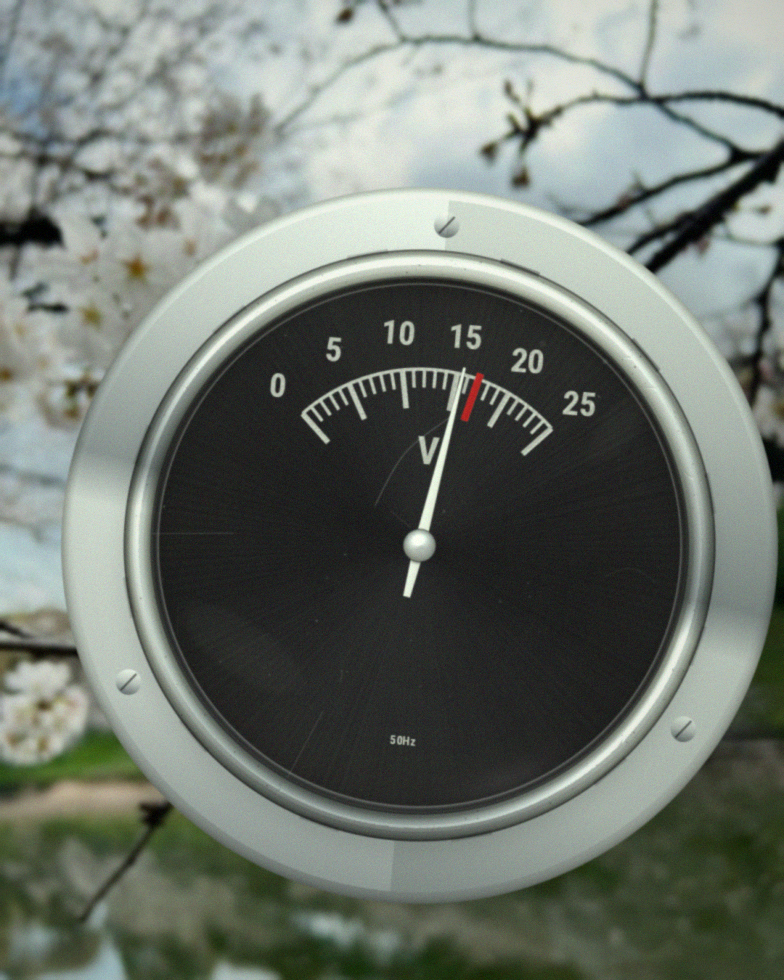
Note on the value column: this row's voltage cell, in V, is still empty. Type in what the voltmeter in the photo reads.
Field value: 15.5 V
